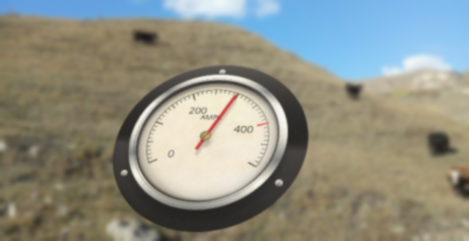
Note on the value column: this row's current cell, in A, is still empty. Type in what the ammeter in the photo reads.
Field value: 300 A
